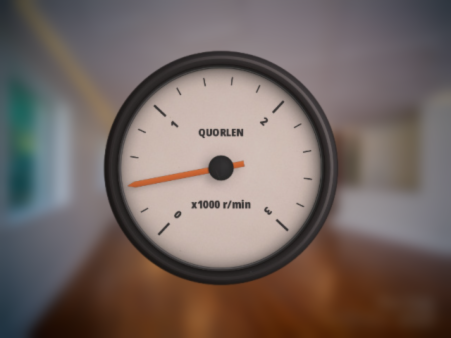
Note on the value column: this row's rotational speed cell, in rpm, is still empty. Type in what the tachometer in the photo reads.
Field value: 400 rpm
